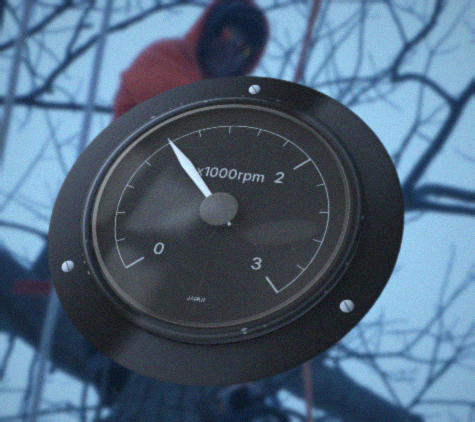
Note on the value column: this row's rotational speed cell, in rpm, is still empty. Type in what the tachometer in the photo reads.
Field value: 1000 rpm
